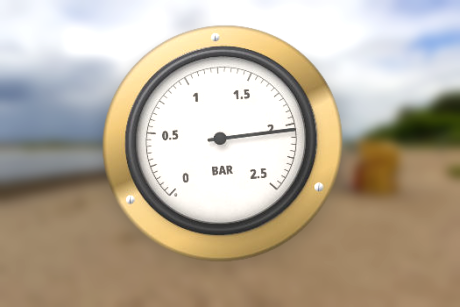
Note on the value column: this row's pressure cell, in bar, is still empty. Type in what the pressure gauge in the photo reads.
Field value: 2.05 bar
